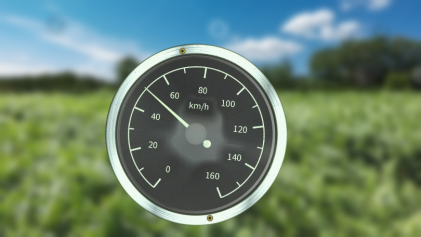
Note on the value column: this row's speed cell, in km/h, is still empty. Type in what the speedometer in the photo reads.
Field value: 50 km/h
